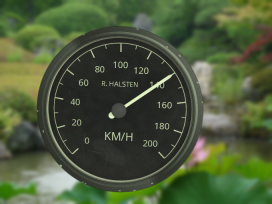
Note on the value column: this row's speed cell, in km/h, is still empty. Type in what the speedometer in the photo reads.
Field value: 140 km/h
